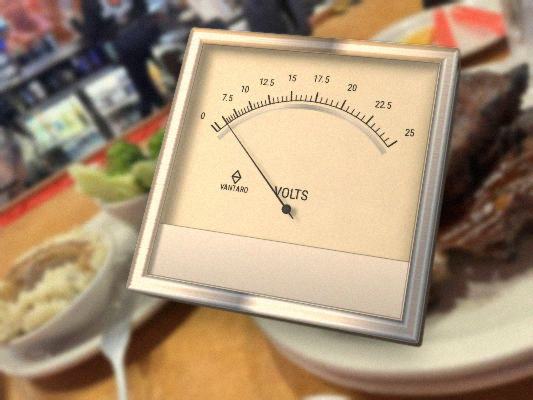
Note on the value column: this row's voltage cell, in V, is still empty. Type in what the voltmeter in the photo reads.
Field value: 5 V
